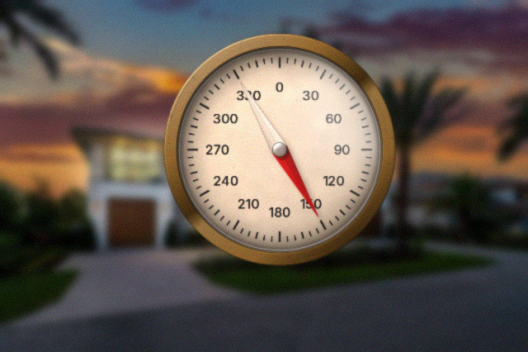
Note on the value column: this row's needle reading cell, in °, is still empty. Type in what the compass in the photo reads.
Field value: 150 °
